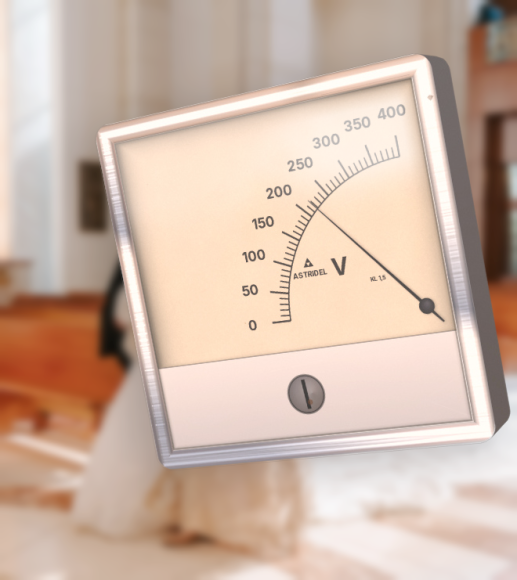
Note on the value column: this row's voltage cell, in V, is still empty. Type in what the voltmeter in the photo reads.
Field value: 220 V
